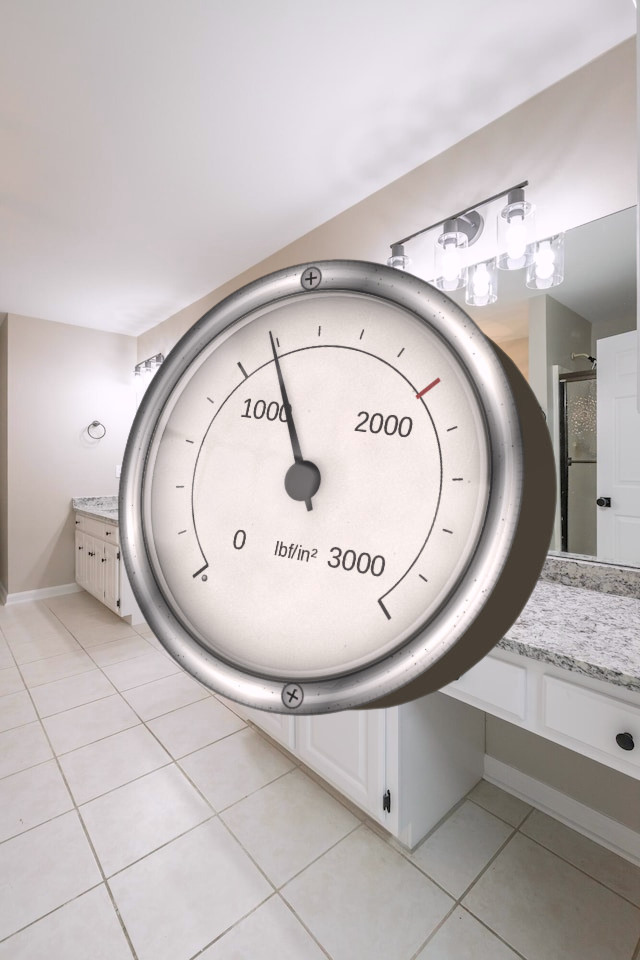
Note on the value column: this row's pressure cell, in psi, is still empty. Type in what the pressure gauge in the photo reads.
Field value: 1200 psi
